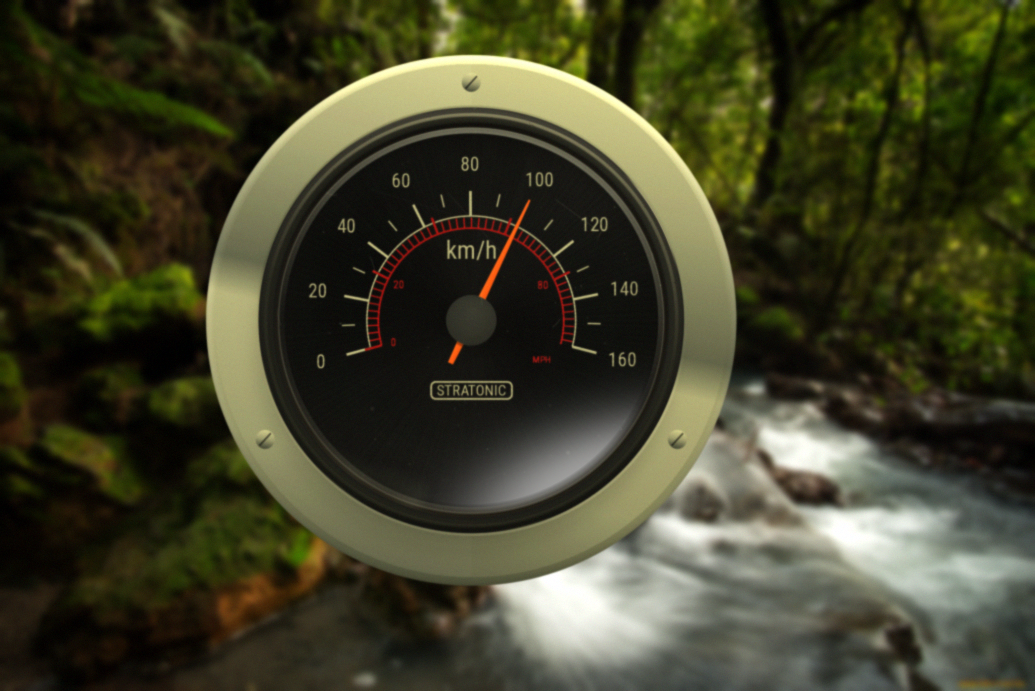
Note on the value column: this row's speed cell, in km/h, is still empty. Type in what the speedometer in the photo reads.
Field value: 100 km/h
